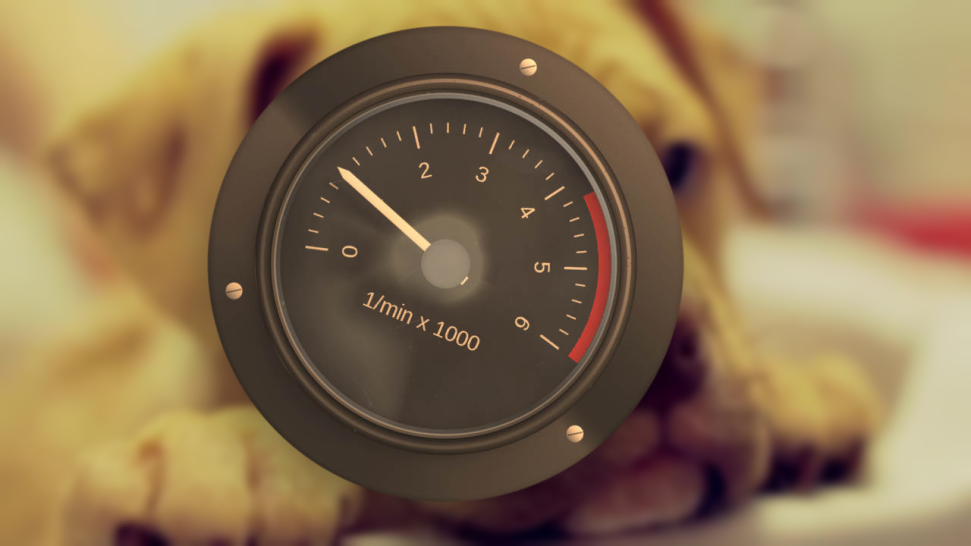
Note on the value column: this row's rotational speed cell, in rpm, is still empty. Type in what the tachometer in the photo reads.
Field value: 1000 rpm
